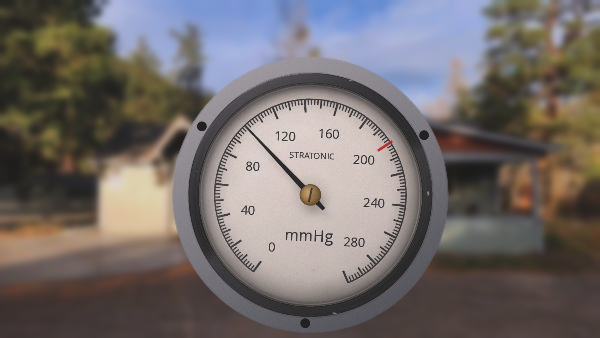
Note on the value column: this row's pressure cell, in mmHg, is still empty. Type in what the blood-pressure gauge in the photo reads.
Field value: 100 mmHg
